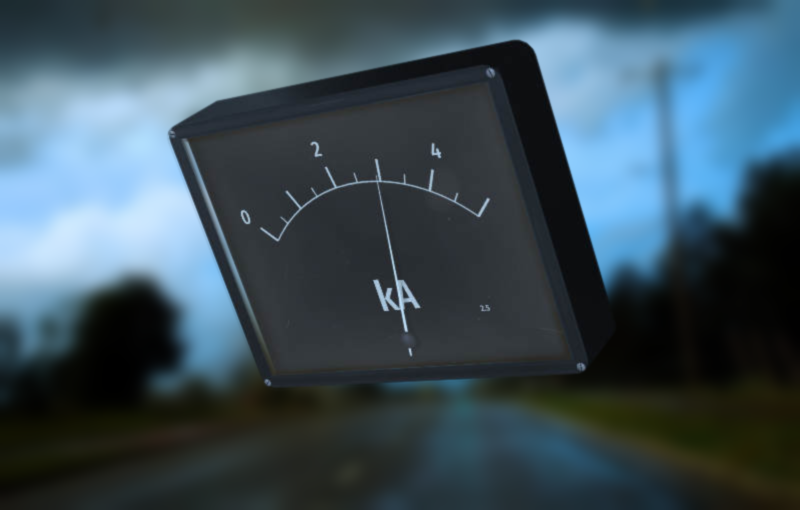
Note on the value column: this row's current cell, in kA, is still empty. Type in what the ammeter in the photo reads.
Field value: 3 kA
